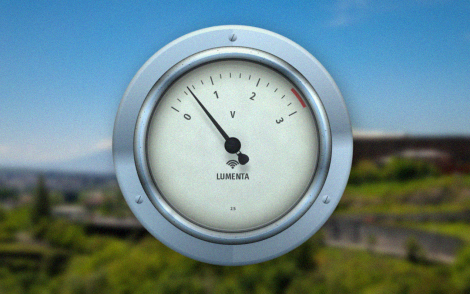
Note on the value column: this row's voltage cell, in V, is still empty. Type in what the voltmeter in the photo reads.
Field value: 0.5 V
